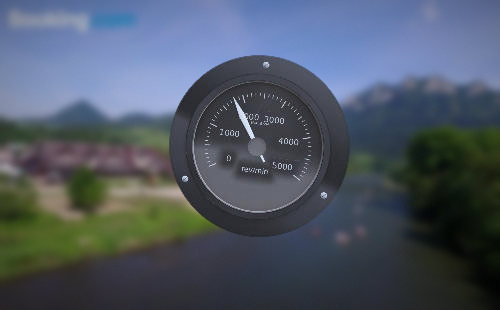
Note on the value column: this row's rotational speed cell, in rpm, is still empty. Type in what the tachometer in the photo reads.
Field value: 1800 rpm
